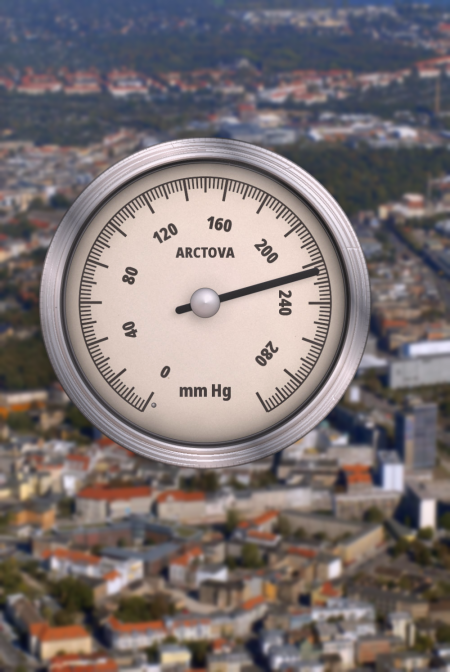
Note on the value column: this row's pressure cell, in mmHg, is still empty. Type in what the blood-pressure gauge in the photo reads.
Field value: 224 mmHg
